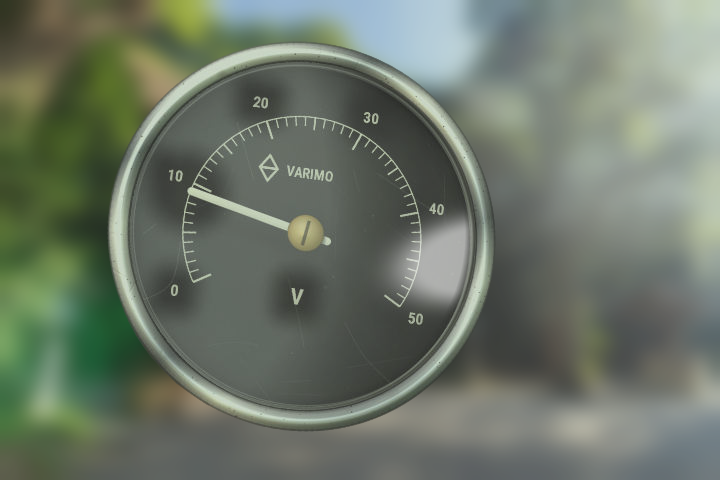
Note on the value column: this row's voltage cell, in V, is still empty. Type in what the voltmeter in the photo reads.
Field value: 9 V
